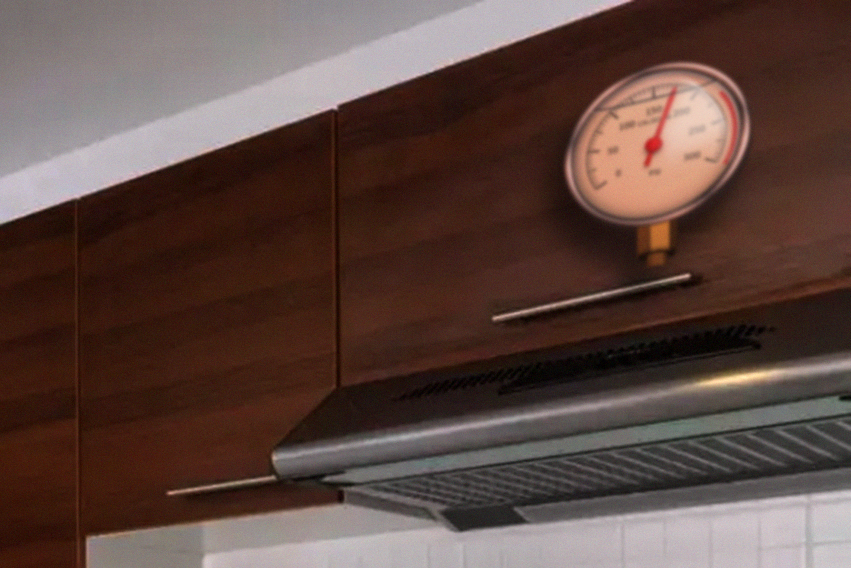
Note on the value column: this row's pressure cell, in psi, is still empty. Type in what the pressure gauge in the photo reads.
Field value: 175 psi
